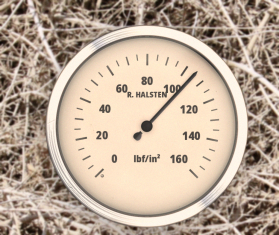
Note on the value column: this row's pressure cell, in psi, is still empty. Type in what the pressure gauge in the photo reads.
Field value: 105 psi
